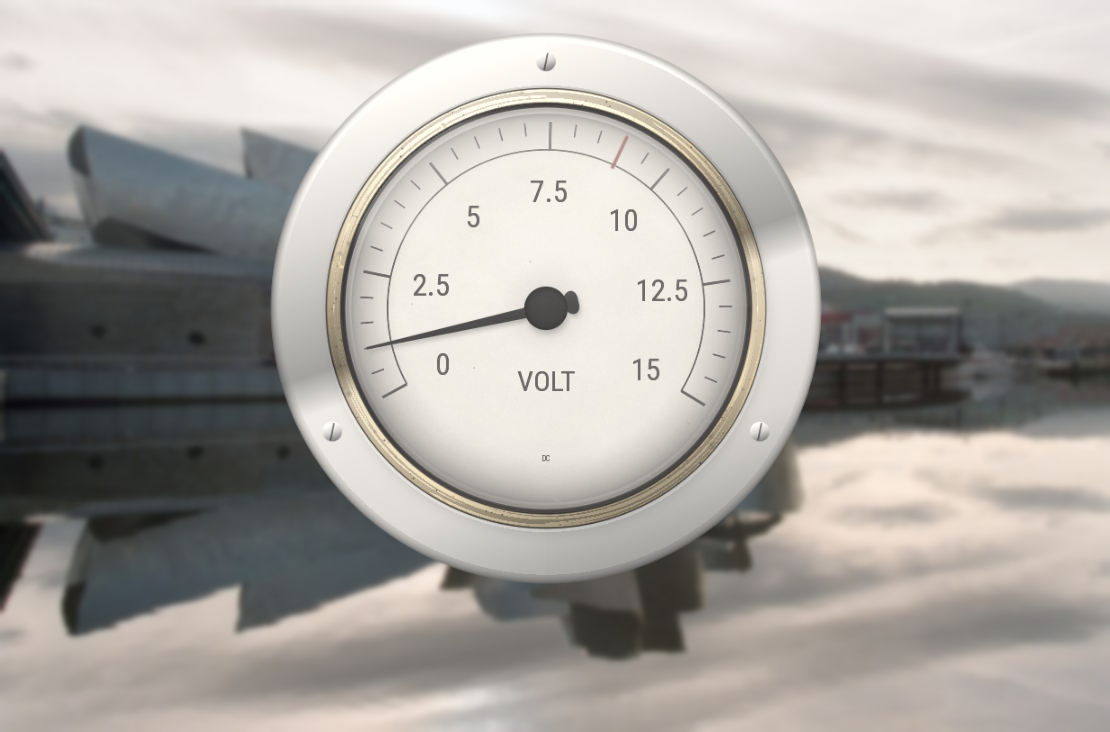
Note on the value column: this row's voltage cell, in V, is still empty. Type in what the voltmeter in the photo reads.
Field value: 1 V
